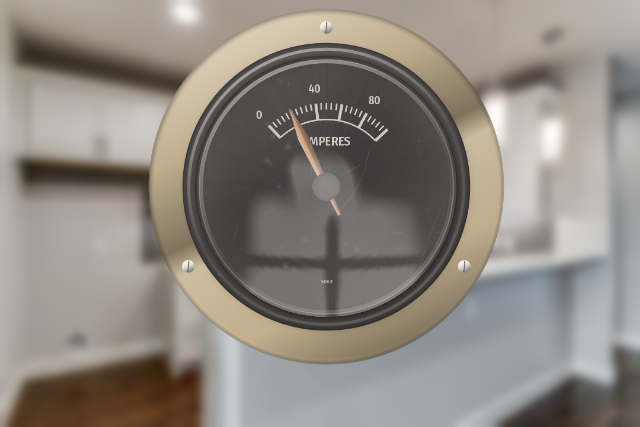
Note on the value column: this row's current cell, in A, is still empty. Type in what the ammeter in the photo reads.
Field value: 20 A
